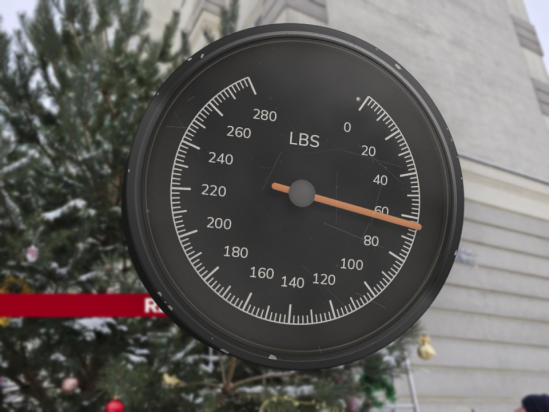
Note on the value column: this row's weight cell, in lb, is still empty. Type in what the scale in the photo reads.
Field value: 64 lb
